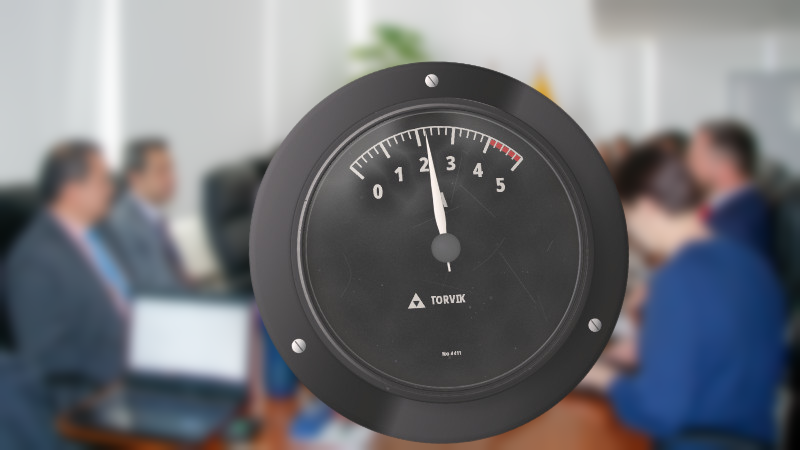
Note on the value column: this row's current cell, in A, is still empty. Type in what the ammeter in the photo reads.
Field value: 2.2 A
